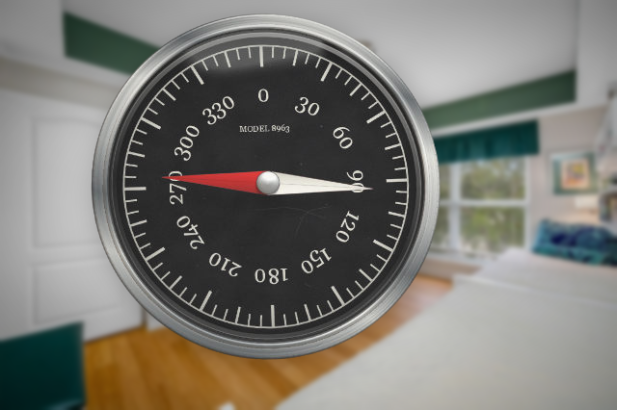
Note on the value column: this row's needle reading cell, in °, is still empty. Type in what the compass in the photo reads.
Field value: 275 °
